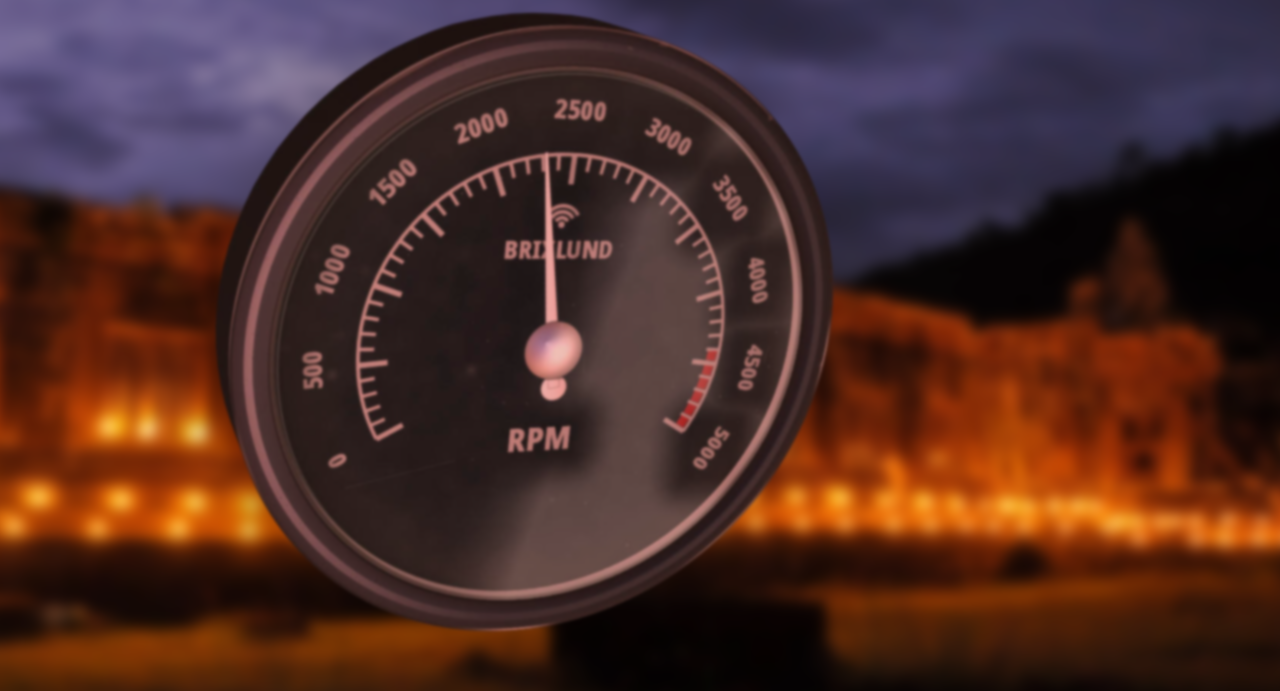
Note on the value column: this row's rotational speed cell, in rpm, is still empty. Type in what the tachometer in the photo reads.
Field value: 2300 rpm
